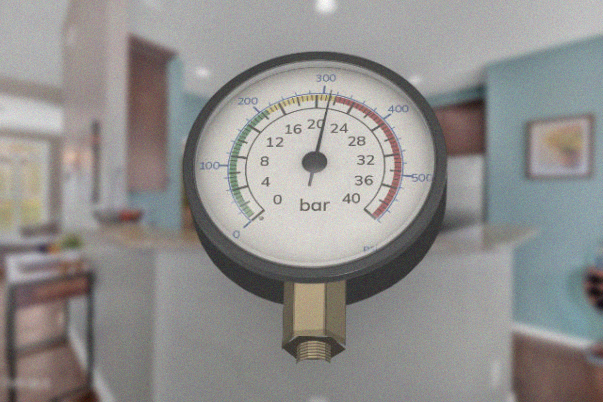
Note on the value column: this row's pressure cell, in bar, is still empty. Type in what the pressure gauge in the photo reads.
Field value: 21.5 bar
